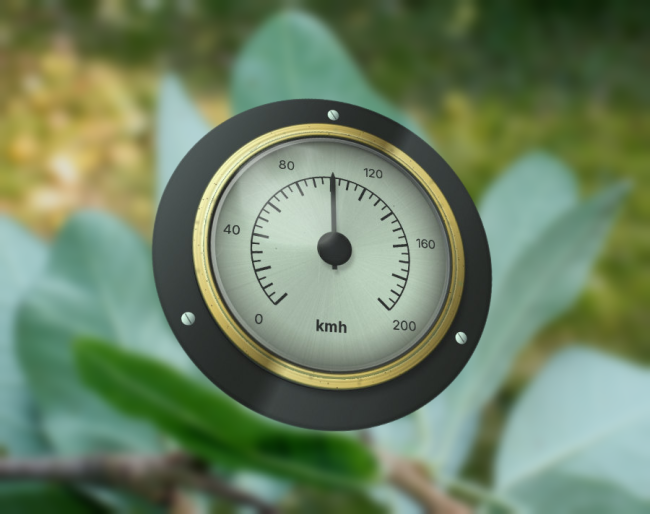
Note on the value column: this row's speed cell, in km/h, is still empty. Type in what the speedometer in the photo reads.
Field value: 100 km/h
